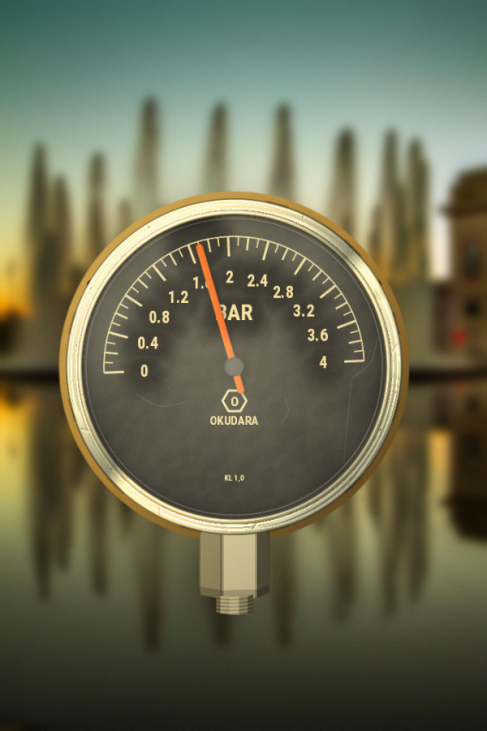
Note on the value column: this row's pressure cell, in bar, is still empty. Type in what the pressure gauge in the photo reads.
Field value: 1.7 bar
